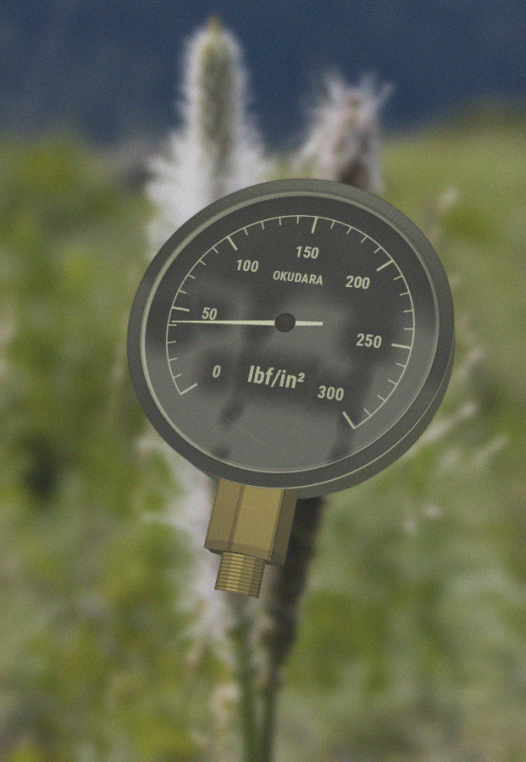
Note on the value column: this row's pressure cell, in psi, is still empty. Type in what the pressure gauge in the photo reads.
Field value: 40 psi
